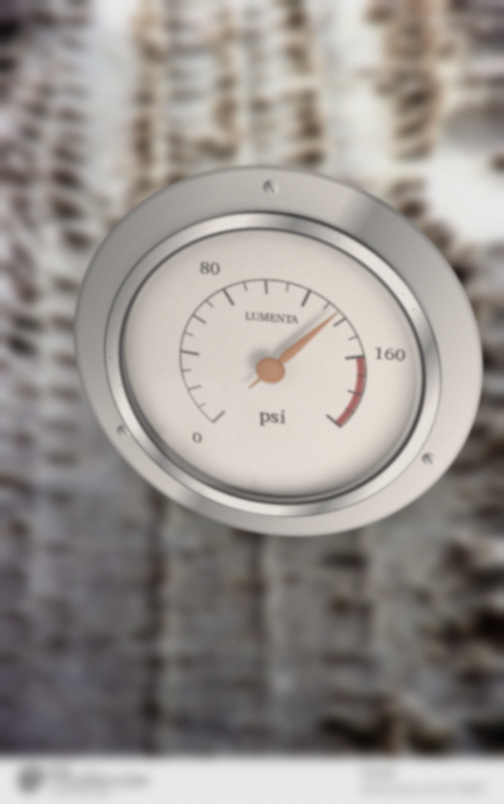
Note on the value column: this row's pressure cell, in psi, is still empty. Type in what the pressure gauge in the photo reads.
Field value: 135 psi
